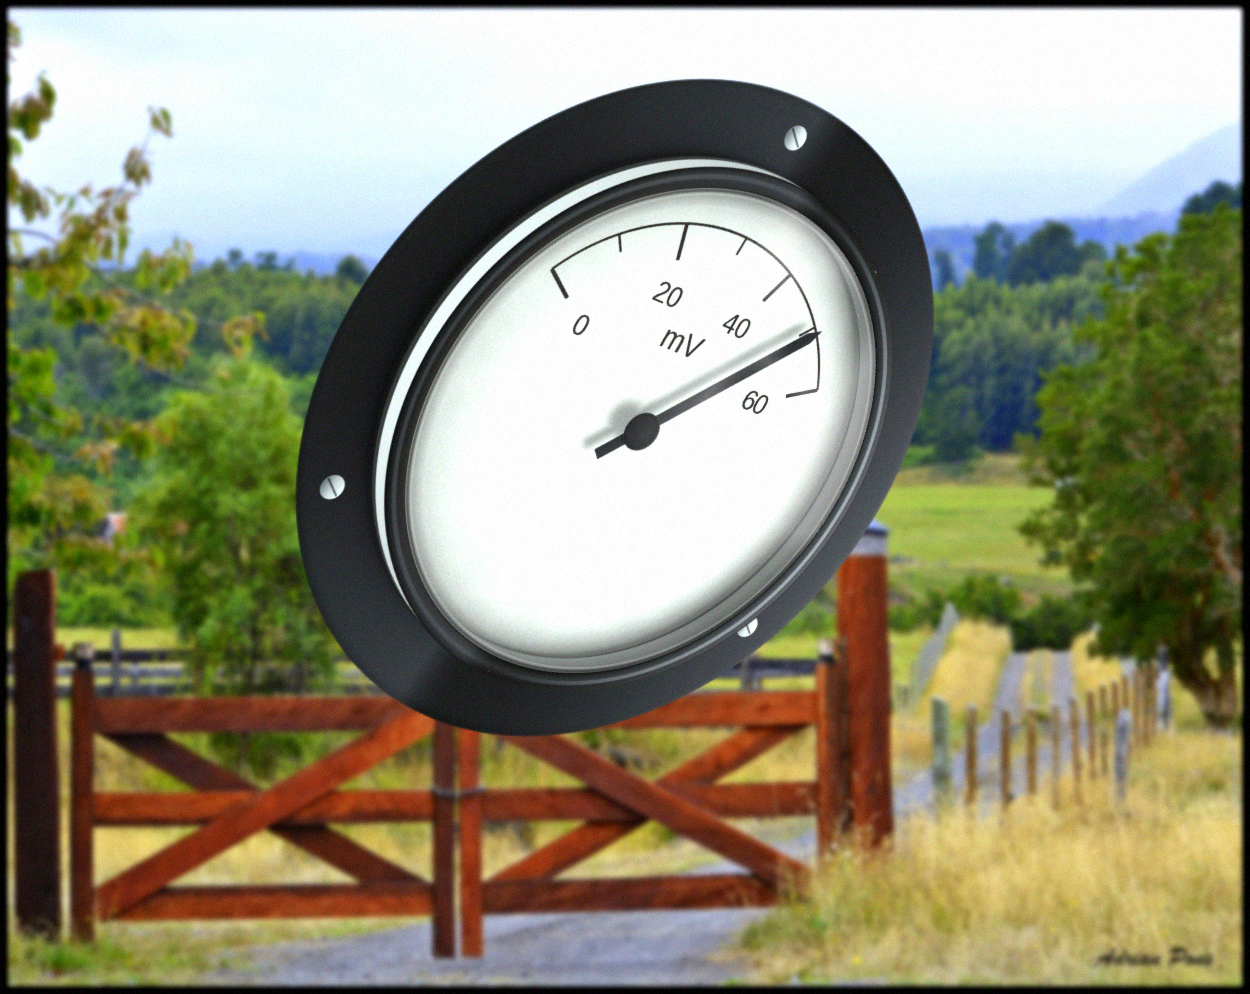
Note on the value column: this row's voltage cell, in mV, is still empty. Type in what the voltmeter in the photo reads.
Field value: 50 mV
